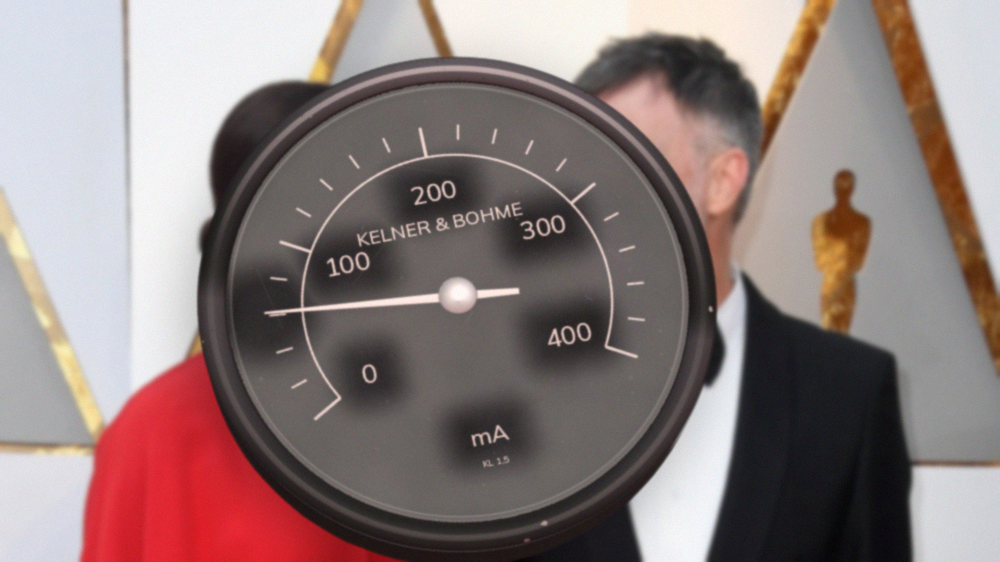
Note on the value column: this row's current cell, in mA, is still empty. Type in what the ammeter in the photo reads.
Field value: 60 mA
